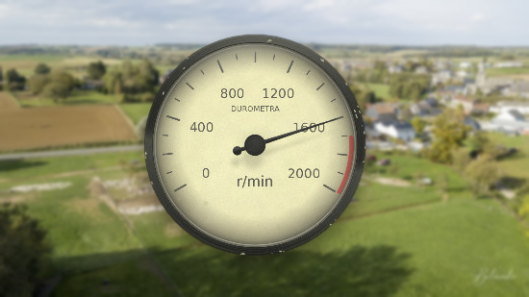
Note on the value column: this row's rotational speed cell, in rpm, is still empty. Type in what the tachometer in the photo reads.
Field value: 1600 rpm
